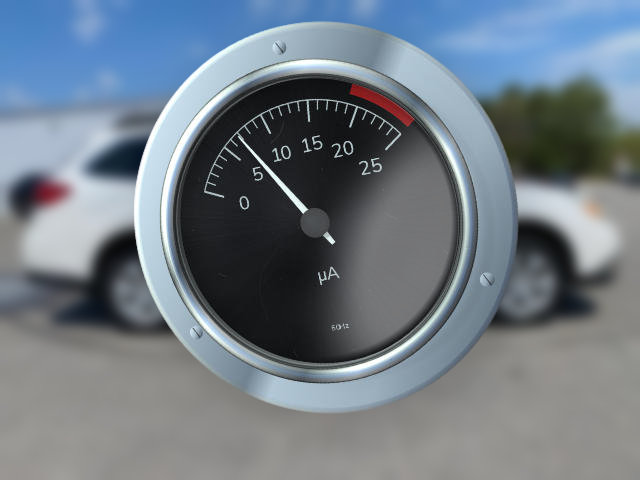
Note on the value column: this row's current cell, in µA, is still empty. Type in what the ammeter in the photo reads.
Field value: 7 µA
